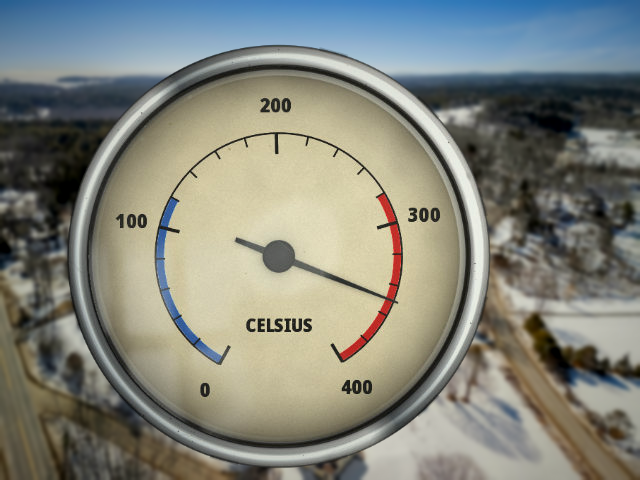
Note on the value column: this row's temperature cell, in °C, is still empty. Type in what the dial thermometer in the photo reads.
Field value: 350 °C
